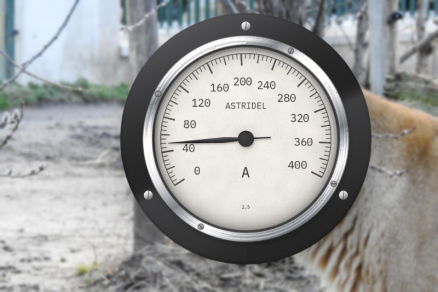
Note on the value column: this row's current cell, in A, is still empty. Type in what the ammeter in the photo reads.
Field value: 50 A
